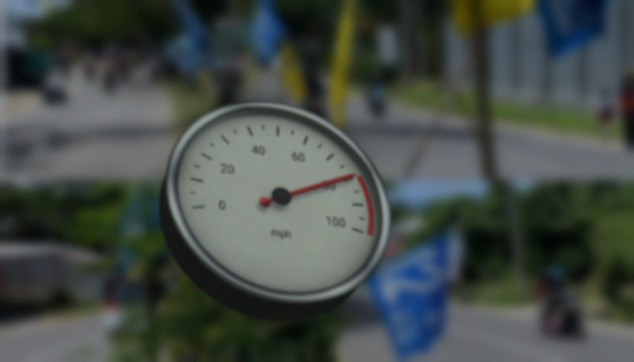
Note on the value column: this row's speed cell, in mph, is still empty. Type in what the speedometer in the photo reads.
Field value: 80 mph
